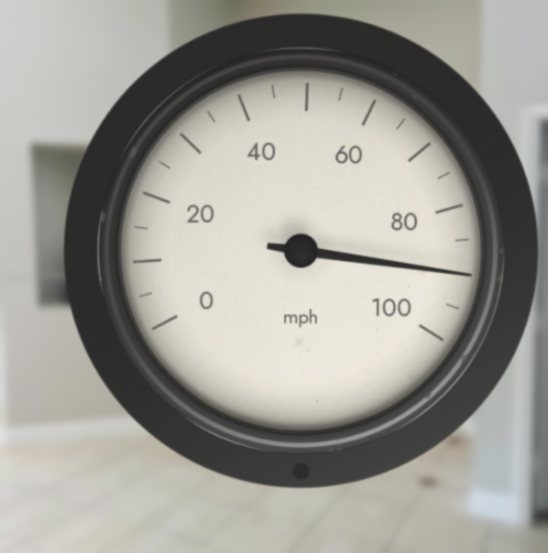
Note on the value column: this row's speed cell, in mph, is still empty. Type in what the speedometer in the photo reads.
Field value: 90 mph
